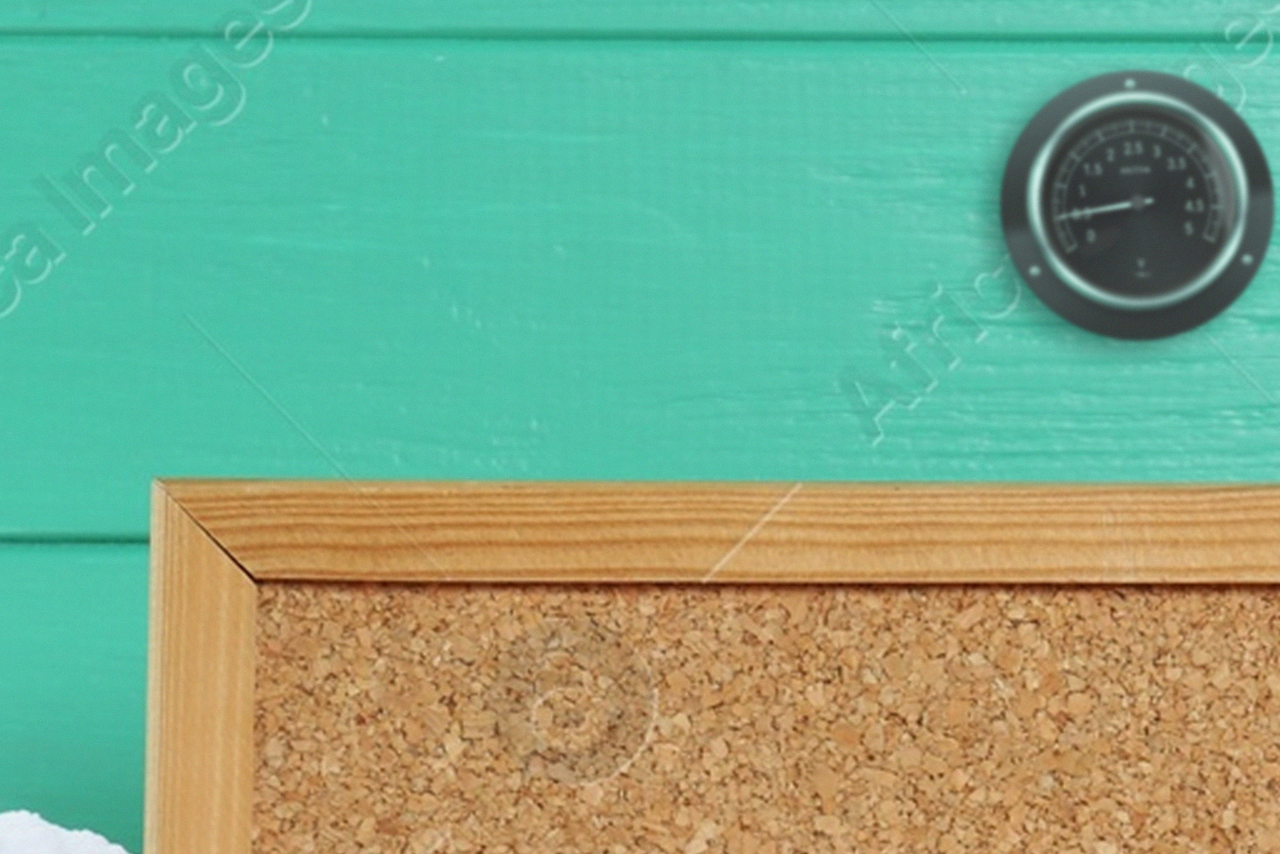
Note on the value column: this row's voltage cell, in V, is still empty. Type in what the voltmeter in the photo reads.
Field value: 0.5 V
